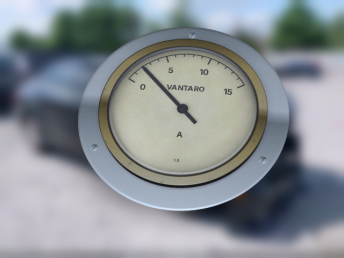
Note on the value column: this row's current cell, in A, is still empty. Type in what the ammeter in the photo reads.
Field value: 2 A
